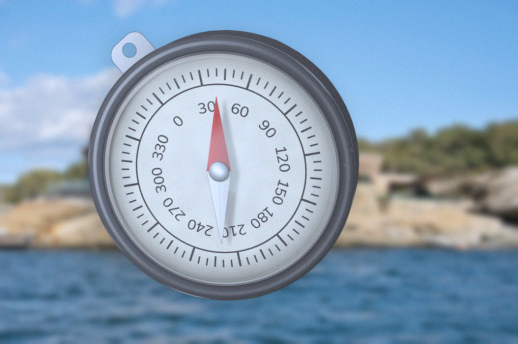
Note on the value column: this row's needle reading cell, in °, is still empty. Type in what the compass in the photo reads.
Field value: 40 °
